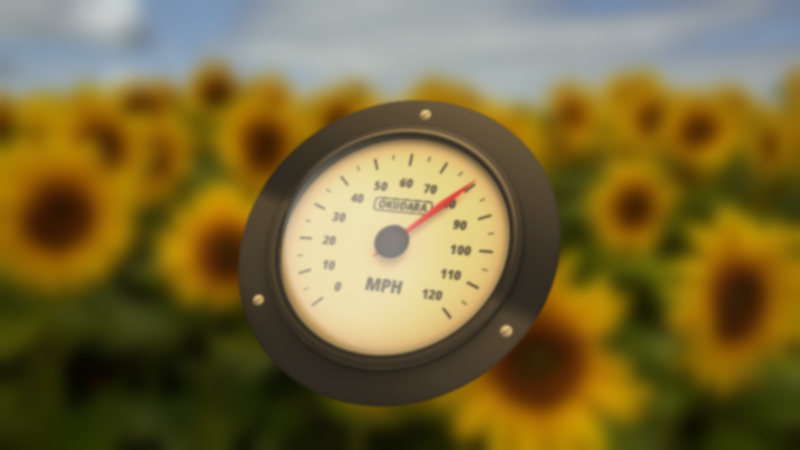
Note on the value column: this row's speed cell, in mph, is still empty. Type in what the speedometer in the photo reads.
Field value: 80 mph
